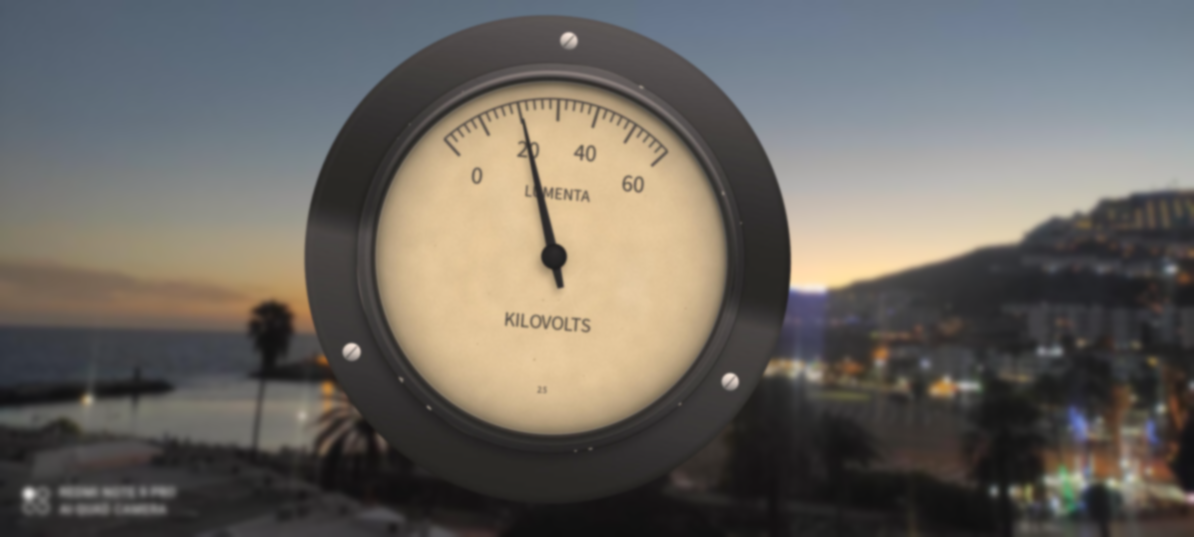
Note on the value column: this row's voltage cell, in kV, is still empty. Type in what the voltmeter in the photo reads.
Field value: 20 kV
